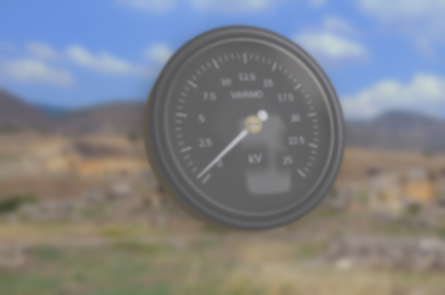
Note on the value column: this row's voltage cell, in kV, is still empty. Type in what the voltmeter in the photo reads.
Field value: 0.5 kV
